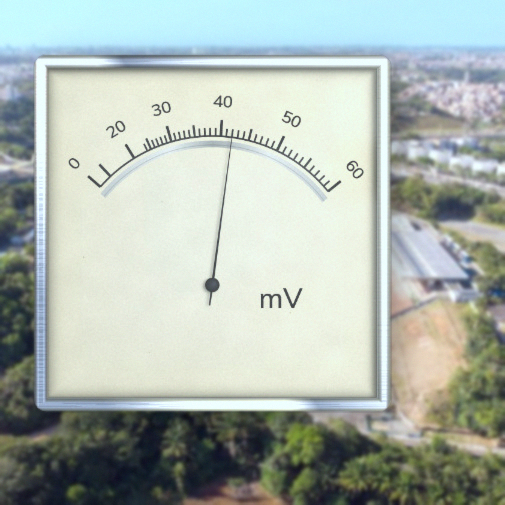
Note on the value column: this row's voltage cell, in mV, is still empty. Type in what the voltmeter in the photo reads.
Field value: 42 mV
